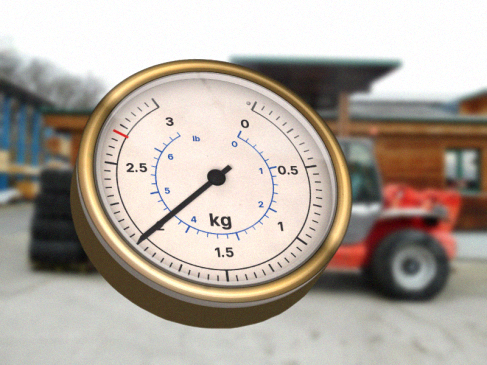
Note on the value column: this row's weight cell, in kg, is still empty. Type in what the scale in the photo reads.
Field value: 2 kg
